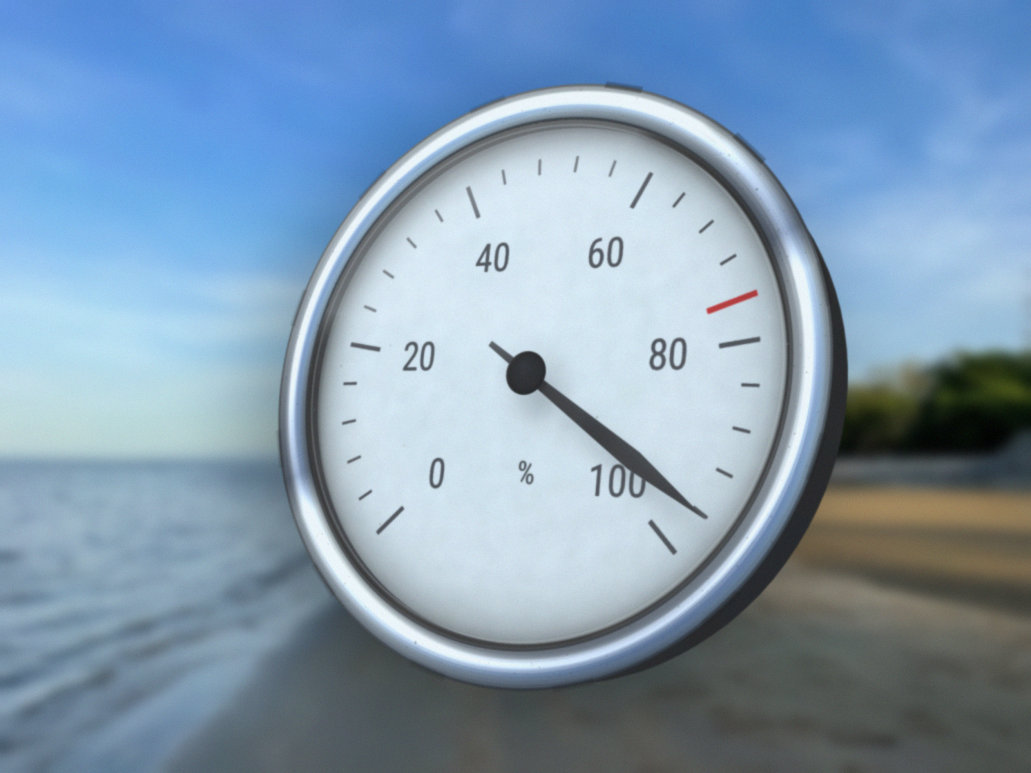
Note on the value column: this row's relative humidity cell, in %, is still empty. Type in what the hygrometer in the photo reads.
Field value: 96 %
